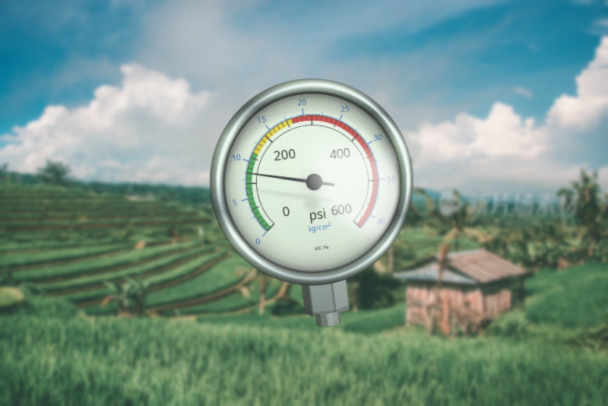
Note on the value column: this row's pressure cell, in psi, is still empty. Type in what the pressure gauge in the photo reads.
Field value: 120 psi
